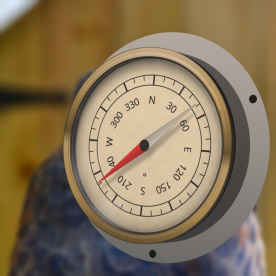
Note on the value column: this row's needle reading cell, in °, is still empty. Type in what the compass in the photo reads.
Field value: 230 °
